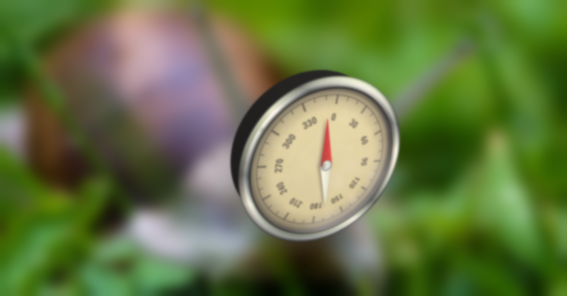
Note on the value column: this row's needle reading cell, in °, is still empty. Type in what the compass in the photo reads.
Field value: 350 °
